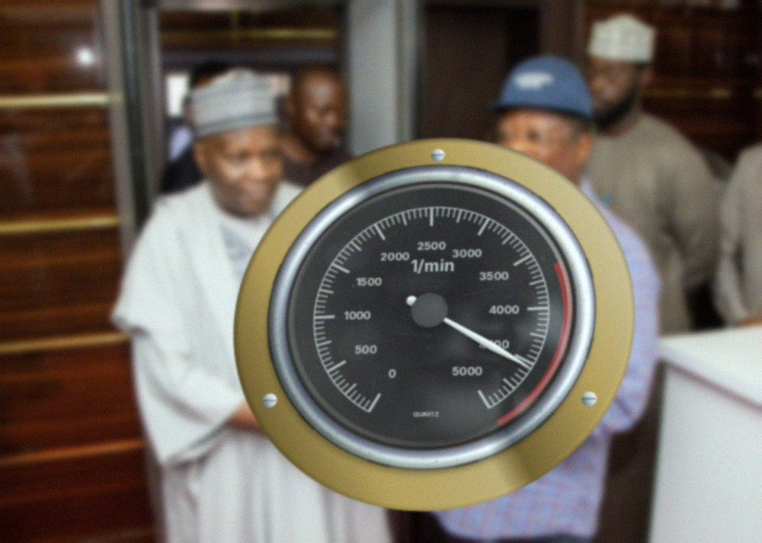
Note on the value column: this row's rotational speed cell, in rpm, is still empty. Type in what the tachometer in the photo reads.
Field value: 4550 rpm
